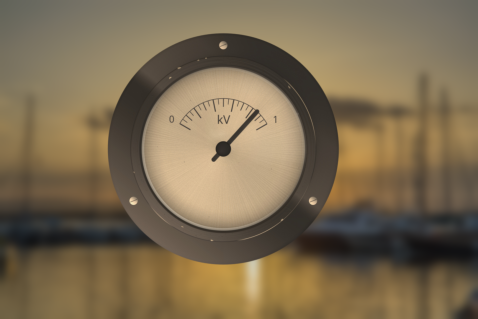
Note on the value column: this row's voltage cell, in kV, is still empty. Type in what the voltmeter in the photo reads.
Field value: 0.85 kV
